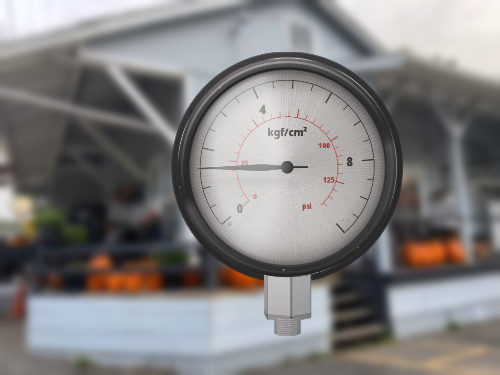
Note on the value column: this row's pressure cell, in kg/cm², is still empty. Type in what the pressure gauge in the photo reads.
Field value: 1.5 kg/cm²
